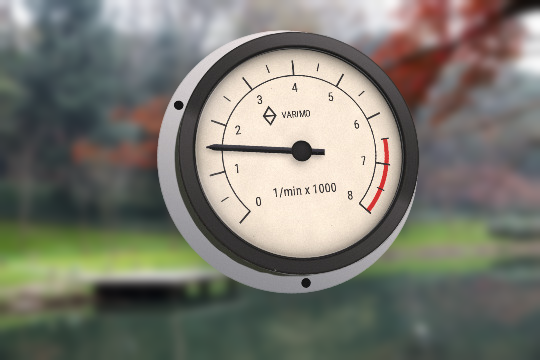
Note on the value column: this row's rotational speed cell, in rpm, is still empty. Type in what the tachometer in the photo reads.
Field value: 1500 rpm
